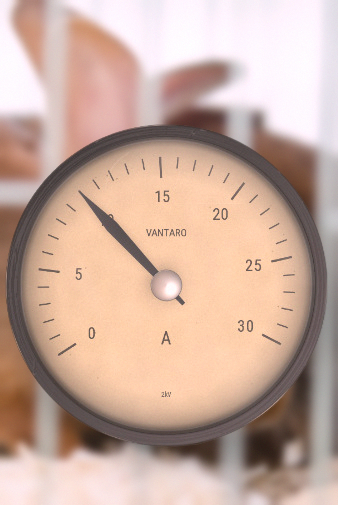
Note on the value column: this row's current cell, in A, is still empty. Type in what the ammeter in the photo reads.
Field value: 10 A
